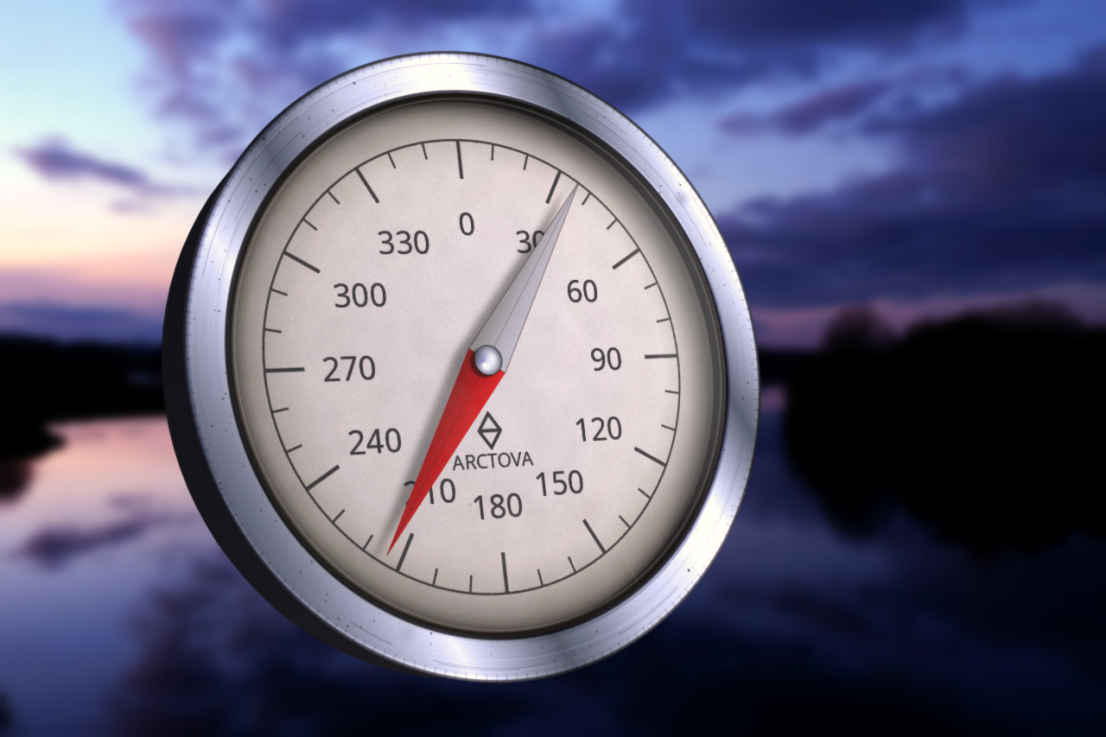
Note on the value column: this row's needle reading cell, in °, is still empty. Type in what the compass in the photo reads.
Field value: 215 °
